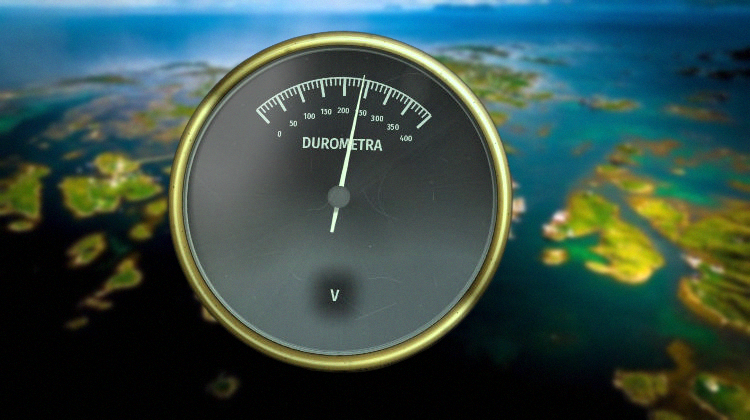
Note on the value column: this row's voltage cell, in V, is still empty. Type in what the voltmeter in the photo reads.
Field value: 240 V
